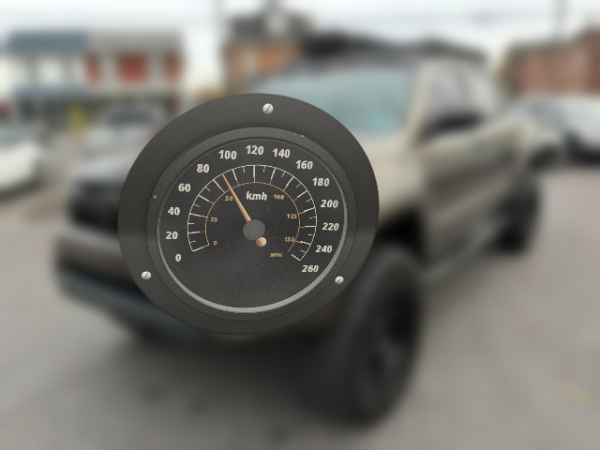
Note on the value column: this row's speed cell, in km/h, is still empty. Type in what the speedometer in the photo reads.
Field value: 90 km/h
